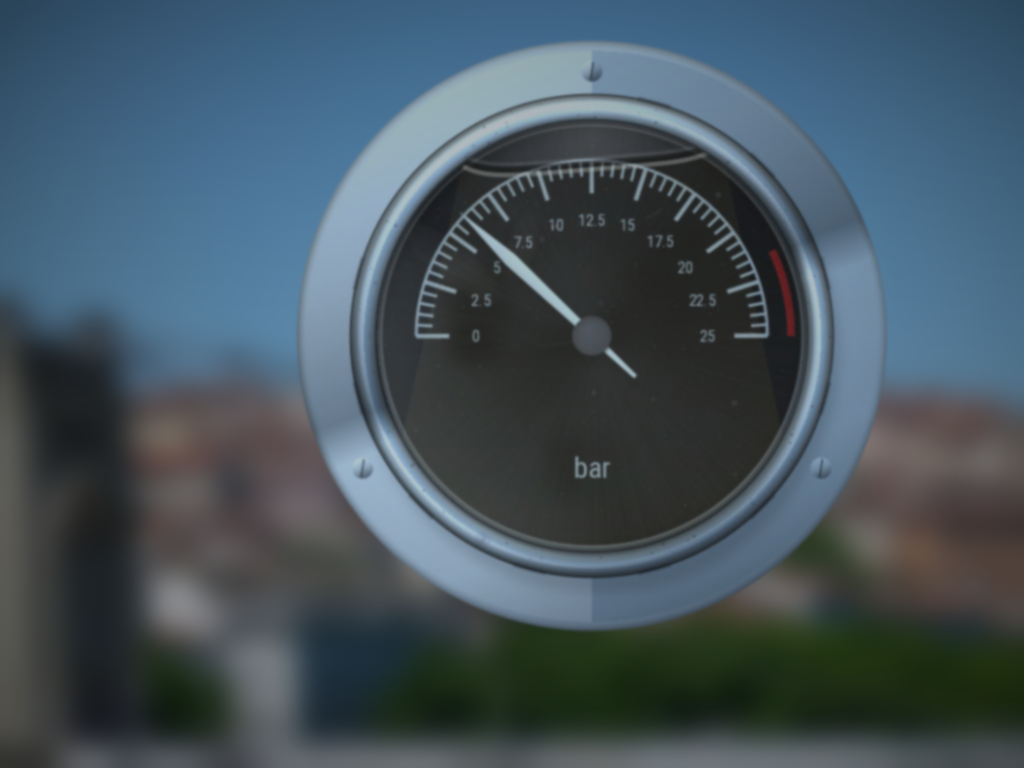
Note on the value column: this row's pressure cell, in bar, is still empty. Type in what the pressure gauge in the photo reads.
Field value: 6 bar
